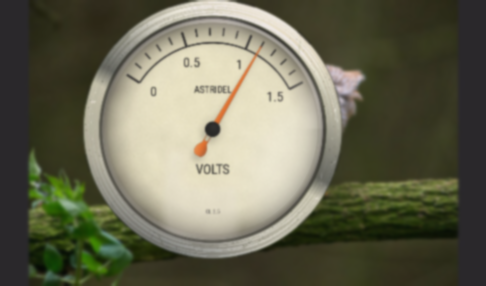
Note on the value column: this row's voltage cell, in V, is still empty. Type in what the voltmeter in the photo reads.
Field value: 1.1 V
